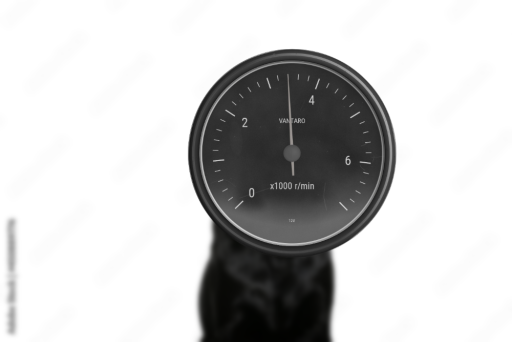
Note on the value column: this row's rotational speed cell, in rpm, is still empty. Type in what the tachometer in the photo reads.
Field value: 3400 rpm
